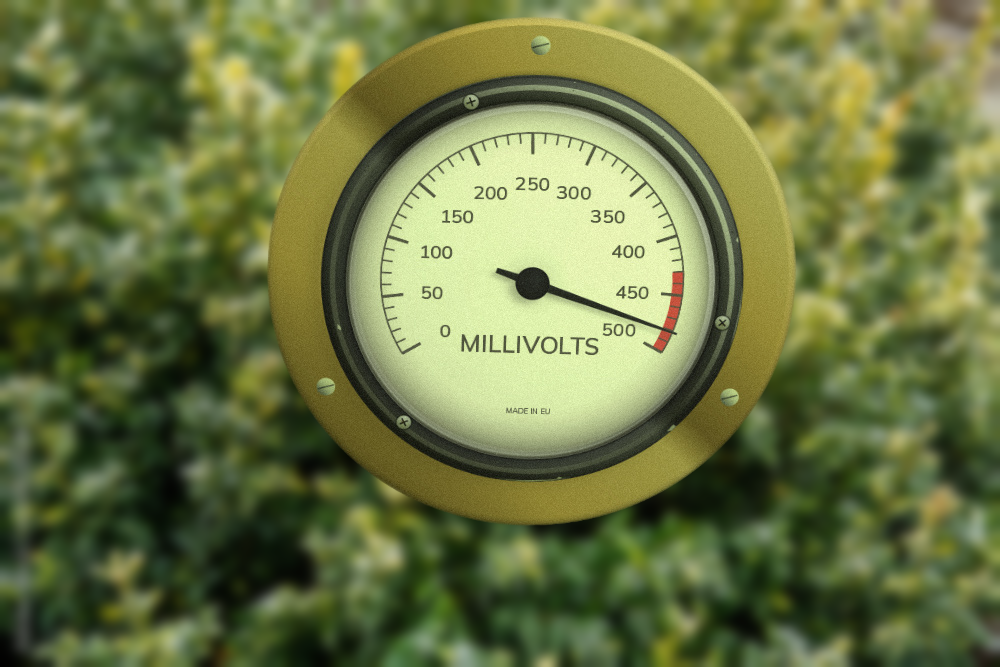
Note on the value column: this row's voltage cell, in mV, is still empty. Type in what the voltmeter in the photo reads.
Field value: 480 mV
